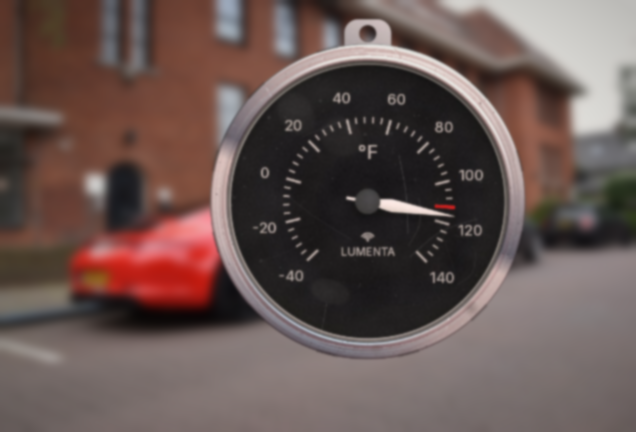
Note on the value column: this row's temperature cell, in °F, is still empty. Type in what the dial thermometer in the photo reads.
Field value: 116 °F
